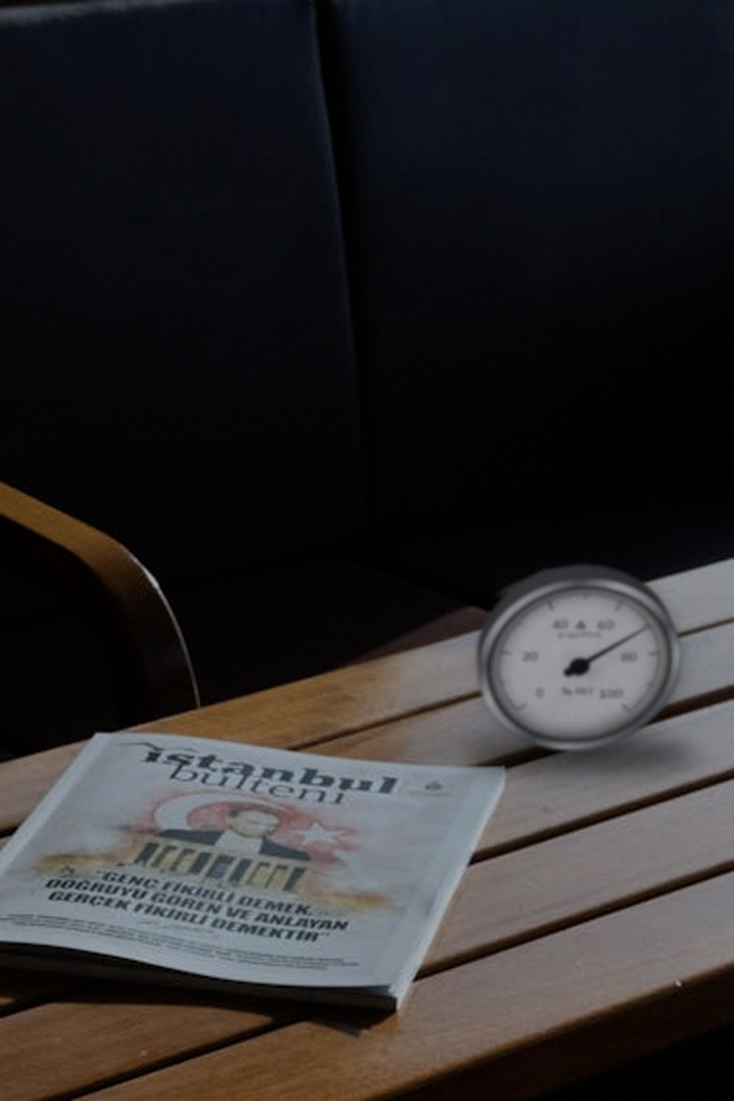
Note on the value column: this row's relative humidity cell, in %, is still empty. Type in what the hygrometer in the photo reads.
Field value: 70 %
